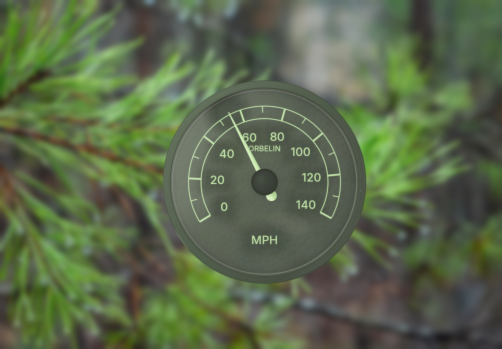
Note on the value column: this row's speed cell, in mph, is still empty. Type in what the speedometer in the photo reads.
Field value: 55 mph
